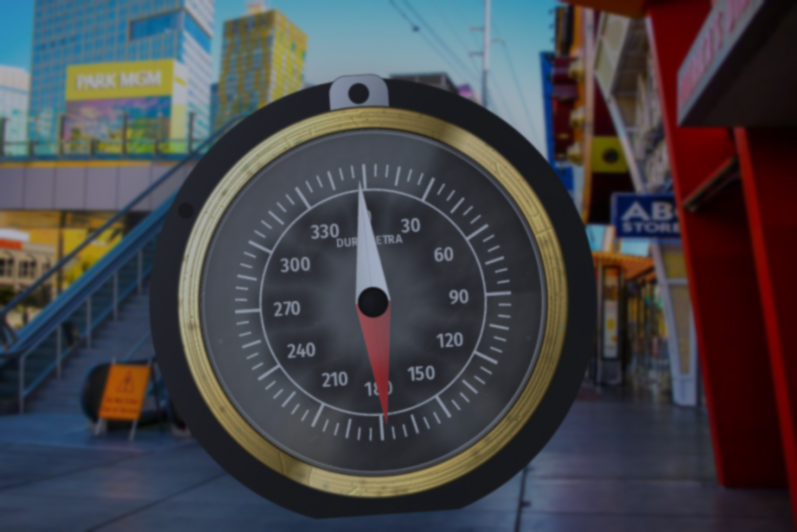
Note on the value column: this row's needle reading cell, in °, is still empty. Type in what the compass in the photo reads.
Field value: 177.5 °
